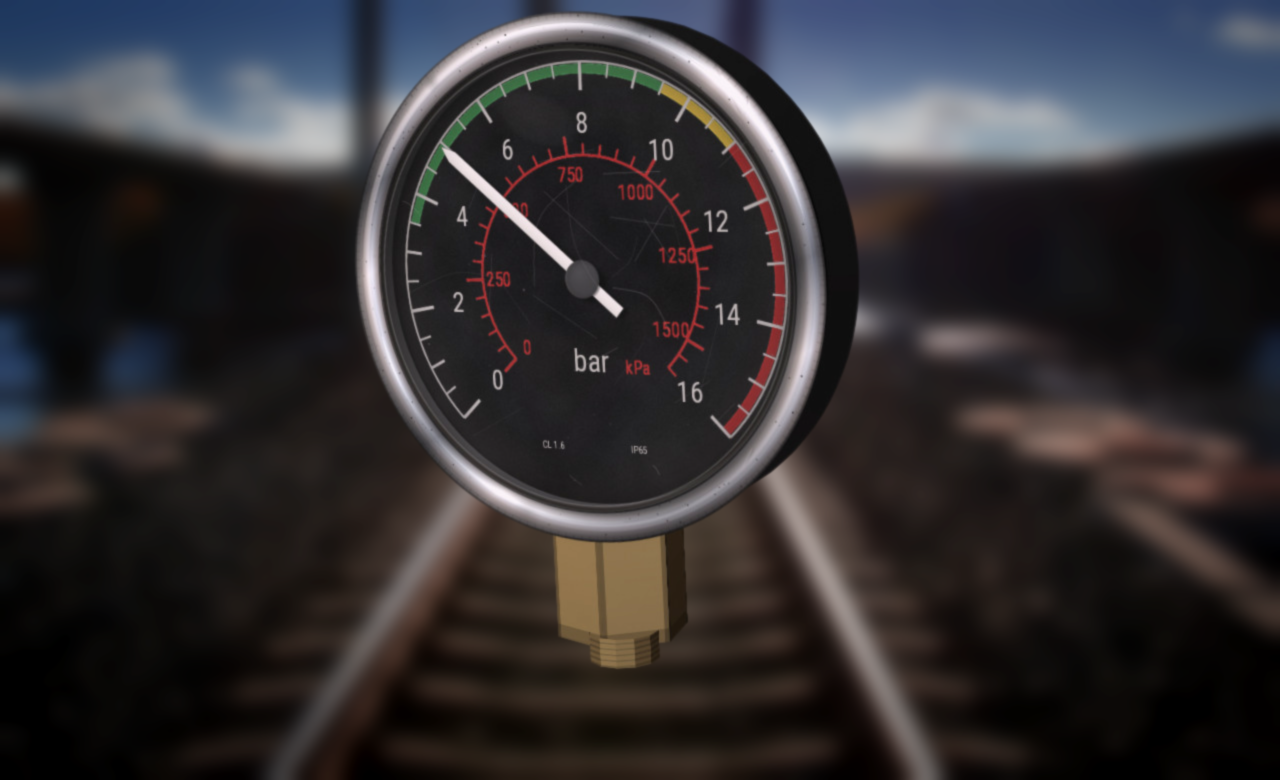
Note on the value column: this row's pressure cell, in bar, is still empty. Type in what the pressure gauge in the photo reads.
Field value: 5 bar
